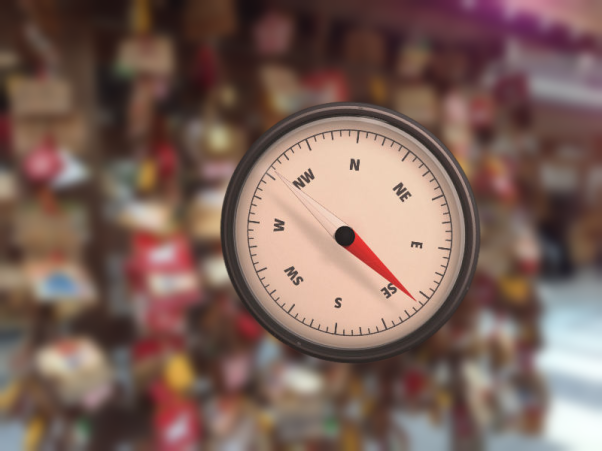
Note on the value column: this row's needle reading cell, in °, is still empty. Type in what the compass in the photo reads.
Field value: 125 °
